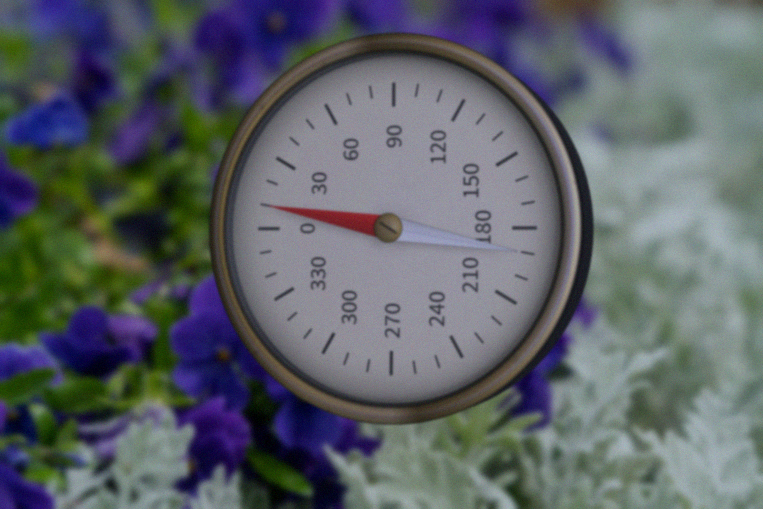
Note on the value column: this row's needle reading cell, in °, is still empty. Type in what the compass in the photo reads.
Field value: 10 °
